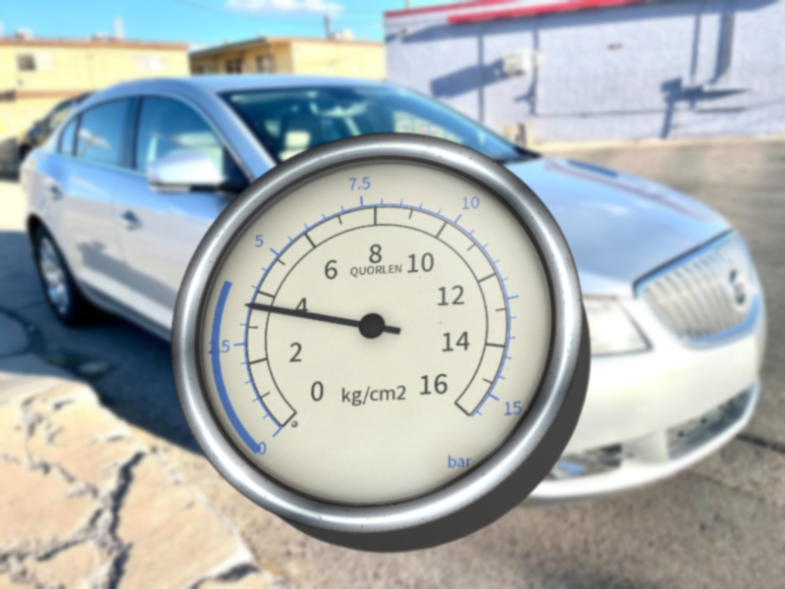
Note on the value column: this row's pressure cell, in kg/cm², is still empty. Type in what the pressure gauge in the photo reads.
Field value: 3.5 kg/cm²
